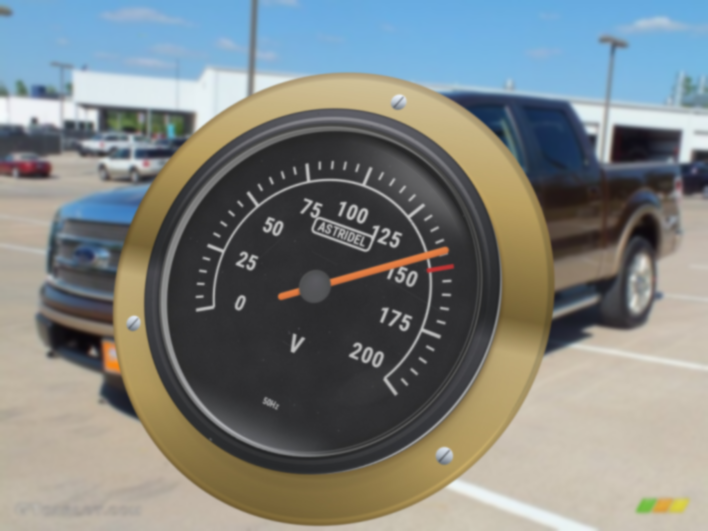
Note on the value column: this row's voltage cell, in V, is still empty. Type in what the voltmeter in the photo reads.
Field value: 145 V
